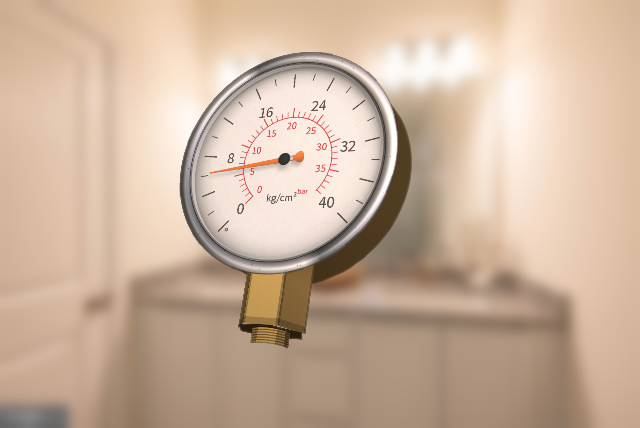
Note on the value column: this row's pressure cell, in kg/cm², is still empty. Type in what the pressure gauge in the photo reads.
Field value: 6 kg/cm²
